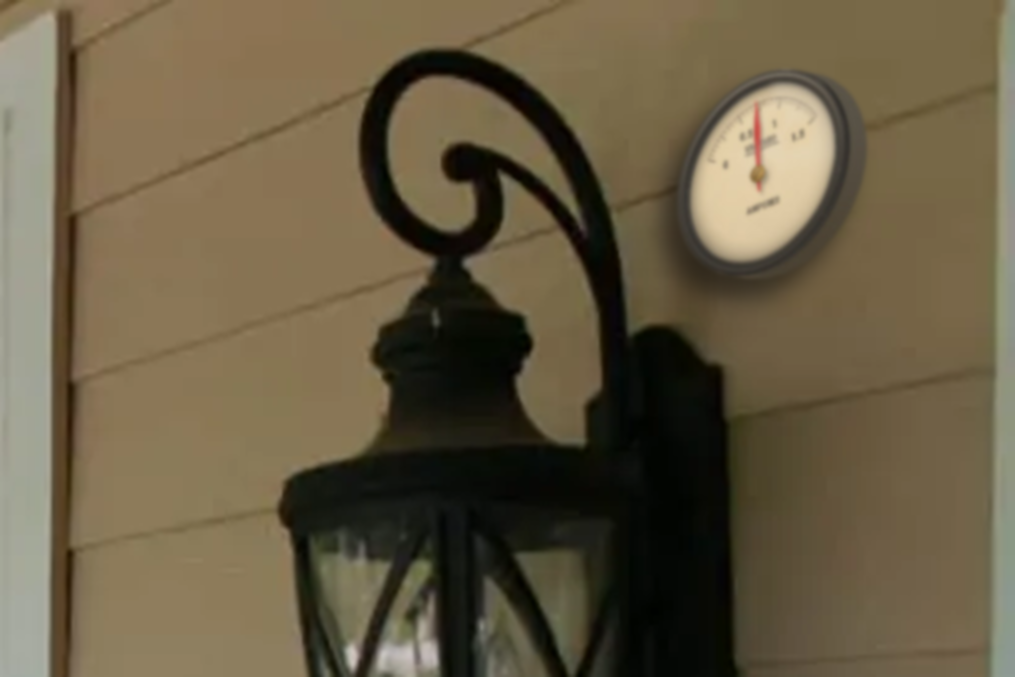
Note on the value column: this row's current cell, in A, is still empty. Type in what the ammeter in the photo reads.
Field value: 0.75 A
